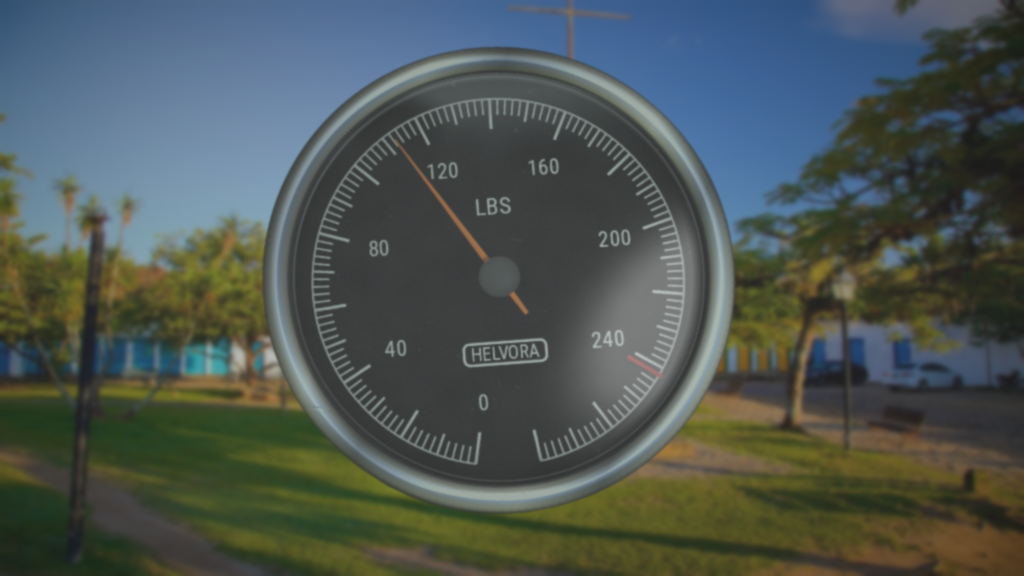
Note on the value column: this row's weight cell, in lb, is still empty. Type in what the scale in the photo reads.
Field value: 112 lb
